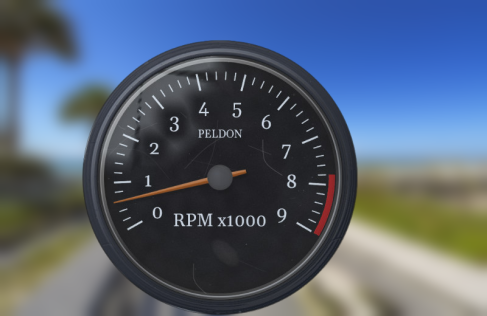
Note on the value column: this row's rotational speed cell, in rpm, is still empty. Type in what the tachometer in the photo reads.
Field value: 600 rpm
